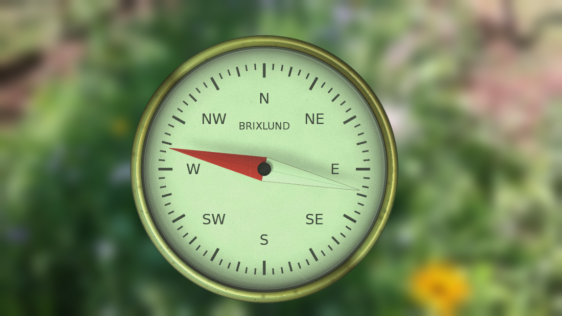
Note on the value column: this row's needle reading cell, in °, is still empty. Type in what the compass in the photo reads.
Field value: 282.5 °
